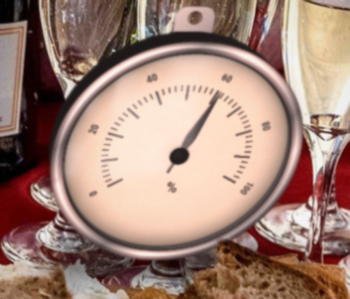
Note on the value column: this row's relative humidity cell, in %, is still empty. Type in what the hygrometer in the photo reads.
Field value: 60 %
